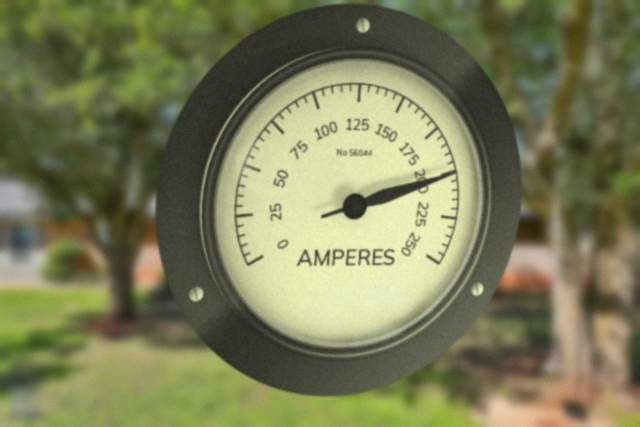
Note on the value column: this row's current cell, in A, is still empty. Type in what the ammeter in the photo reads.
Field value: 200 A
